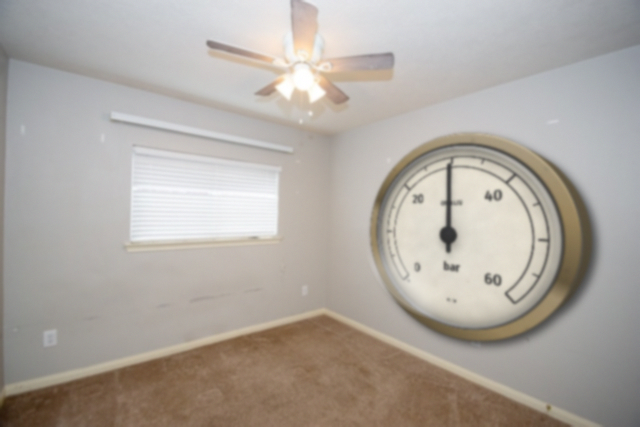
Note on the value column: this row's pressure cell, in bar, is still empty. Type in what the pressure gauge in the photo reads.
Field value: 30 bar
